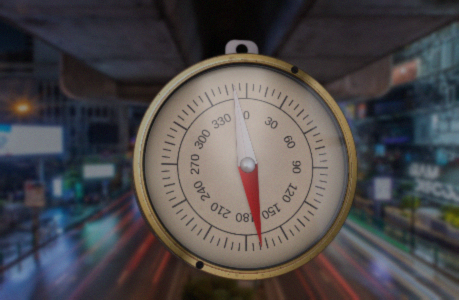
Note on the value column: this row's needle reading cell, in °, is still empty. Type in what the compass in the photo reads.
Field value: 170 °
